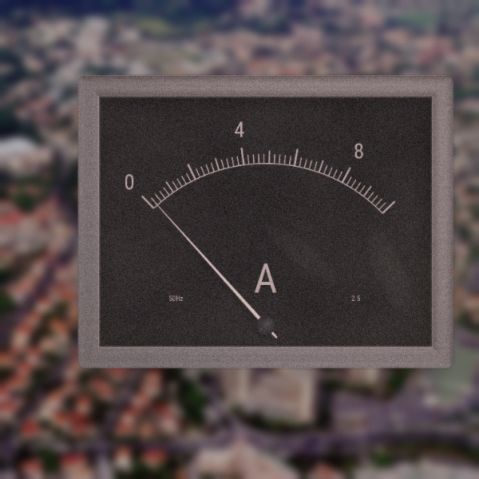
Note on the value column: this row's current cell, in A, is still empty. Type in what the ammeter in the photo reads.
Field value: 0.2 A
